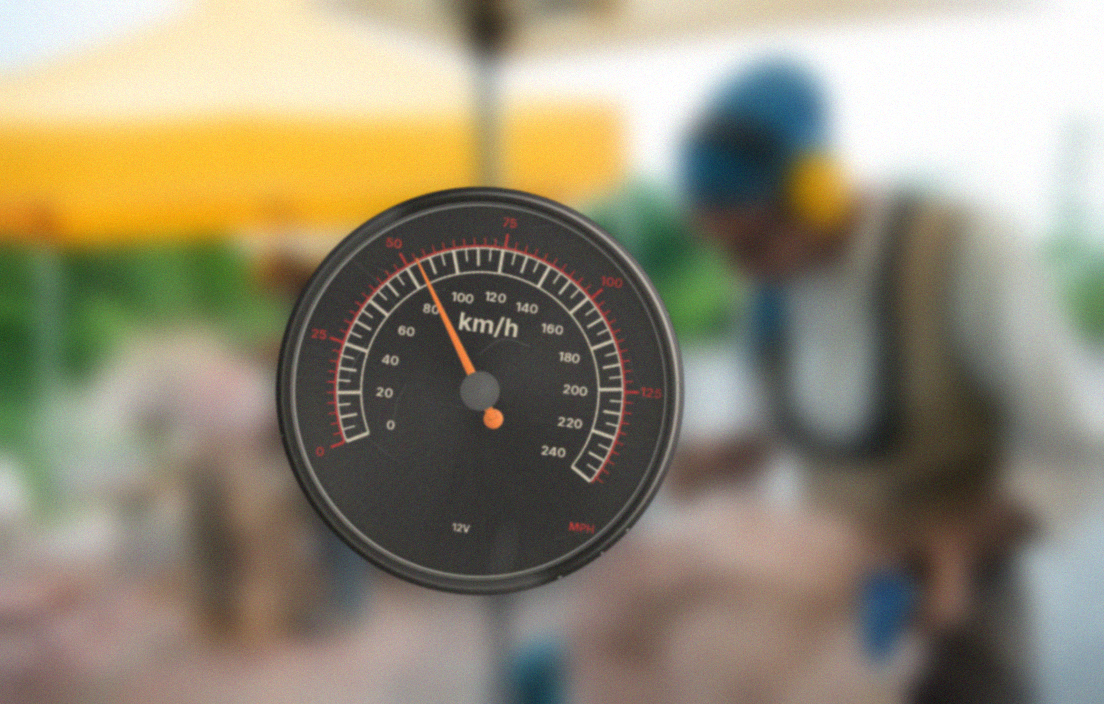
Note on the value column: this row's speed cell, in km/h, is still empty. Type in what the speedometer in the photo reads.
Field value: 85 km/h
